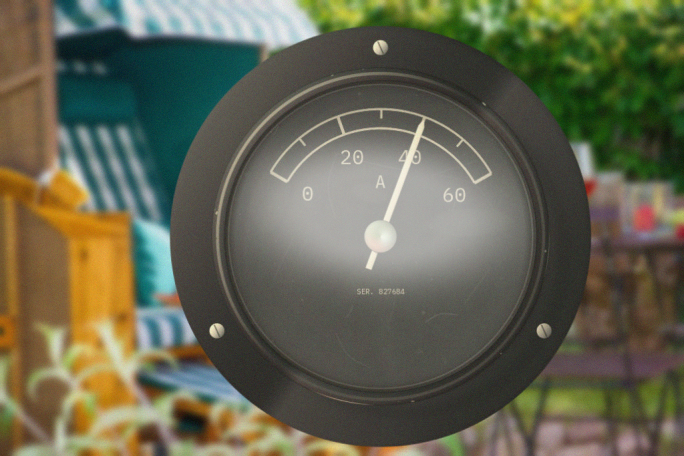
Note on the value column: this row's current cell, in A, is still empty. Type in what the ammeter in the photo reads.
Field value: 40 A
